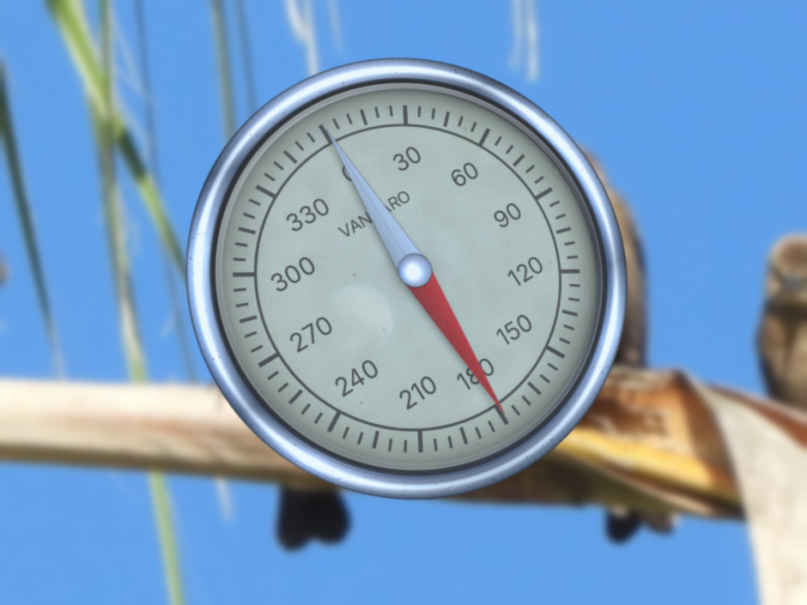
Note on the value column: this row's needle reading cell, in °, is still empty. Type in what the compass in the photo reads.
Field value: 180 °
